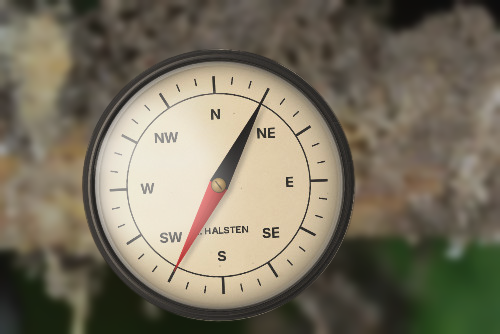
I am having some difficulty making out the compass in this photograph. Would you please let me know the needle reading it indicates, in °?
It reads 210 °
